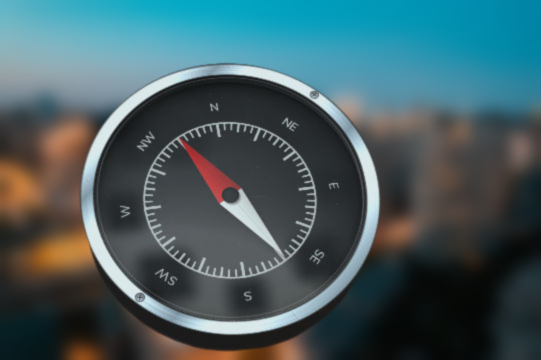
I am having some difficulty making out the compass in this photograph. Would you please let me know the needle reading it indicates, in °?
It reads 330 °
